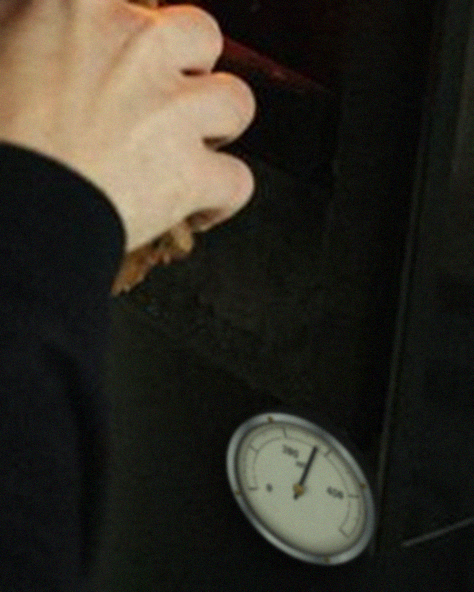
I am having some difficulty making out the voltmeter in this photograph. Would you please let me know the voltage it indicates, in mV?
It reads 275 mV
